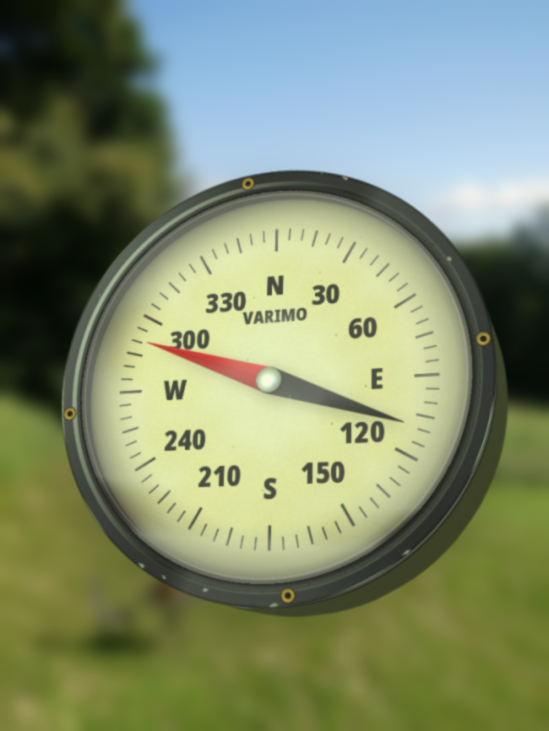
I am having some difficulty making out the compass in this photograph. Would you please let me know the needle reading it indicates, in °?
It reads 290 °
